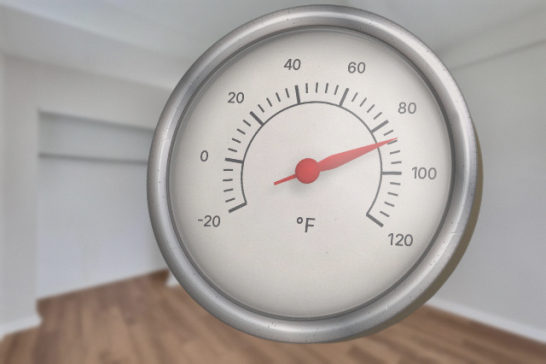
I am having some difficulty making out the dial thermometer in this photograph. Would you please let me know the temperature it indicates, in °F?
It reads 88 °F
